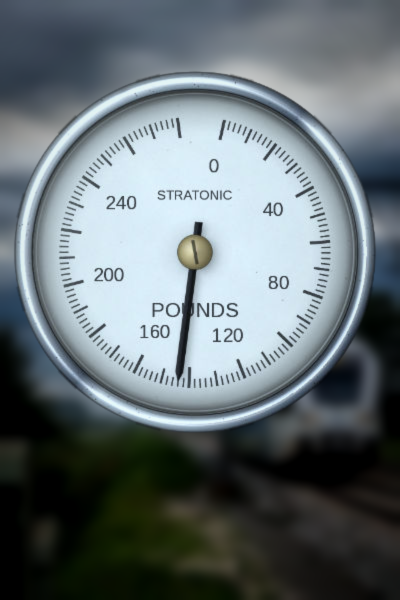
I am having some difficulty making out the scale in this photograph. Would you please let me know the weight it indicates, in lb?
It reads 144 lb
